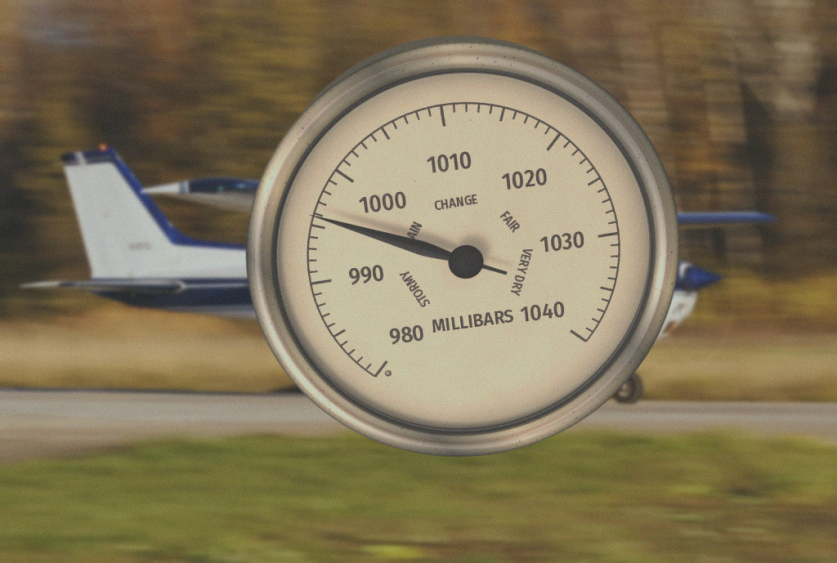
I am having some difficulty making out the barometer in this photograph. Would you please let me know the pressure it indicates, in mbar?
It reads 996 mbar
